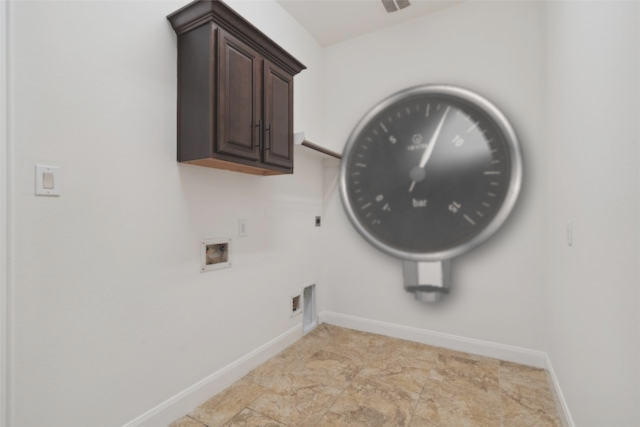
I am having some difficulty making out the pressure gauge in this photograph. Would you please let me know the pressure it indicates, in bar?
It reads 8.5 bar
